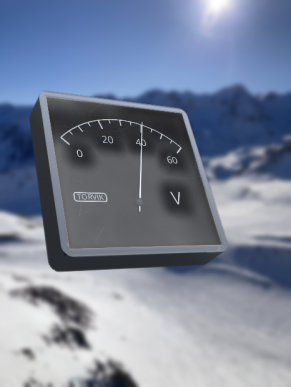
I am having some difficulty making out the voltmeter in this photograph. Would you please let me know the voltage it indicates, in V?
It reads 40 V
